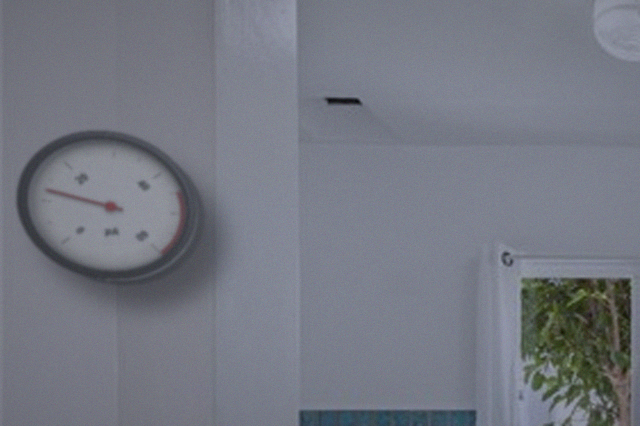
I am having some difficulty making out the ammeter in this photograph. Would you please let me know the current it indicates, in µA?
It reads 12.5 µA
